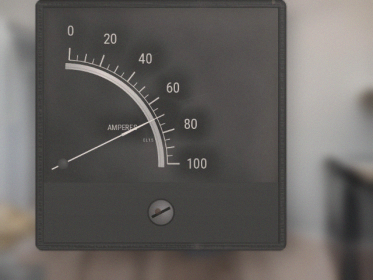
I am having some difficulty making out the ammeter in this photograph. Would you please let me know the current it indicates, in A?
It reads 70 A
